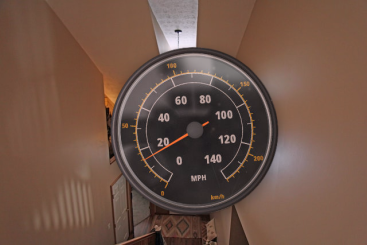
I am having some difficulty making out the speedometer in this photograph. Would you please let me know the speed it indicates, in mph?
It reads 15 mph
